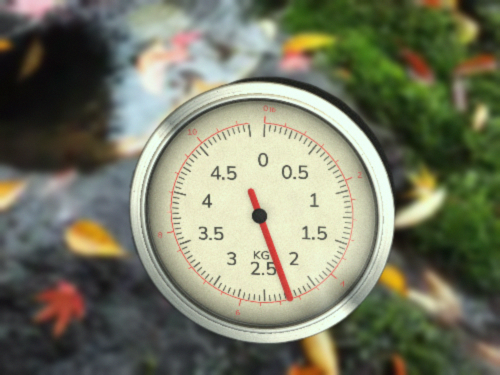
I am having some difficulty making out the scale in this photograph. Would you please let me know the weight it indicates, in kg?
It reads 2.25 kg
